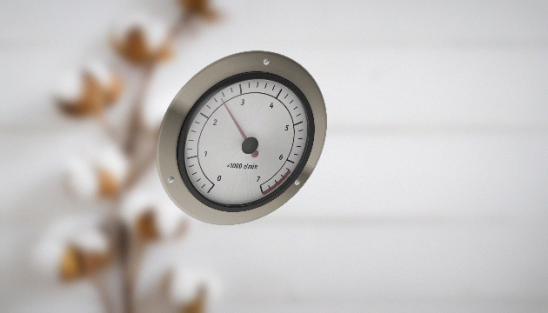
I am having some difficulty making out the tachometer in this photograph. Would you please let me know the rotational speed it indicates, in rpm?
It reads 2500 rpm
